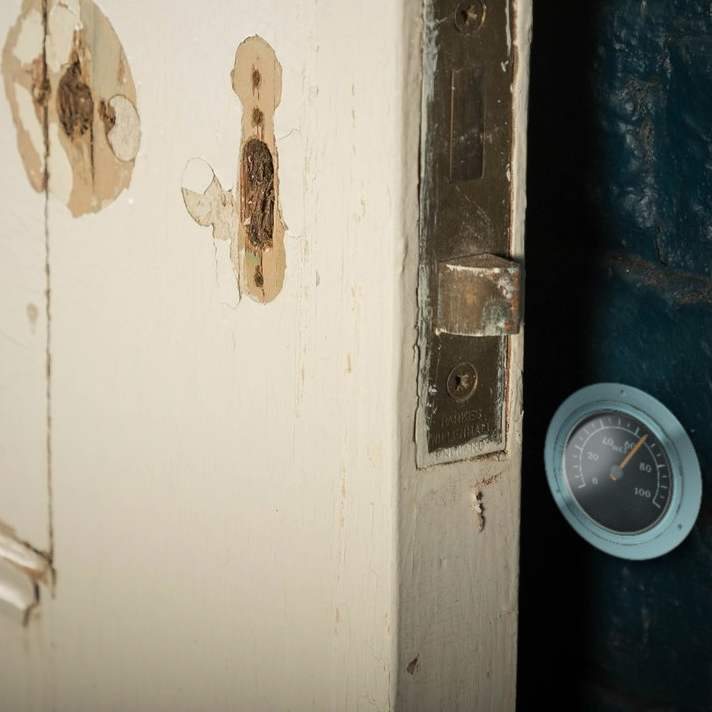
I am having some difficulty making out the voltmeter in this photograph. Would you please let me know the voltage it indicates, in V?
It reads 65 V
